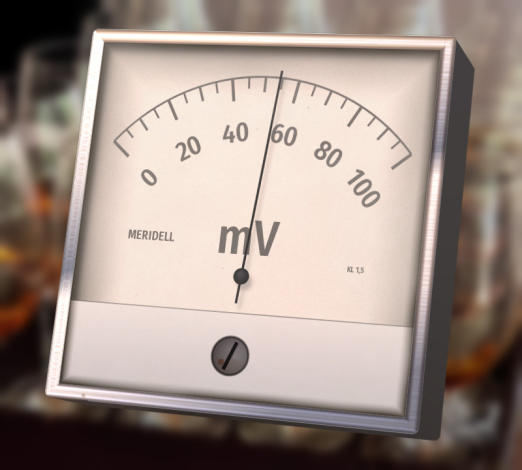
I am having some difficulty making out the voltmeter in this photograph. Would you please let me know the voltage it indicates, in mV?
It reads 55 mV
